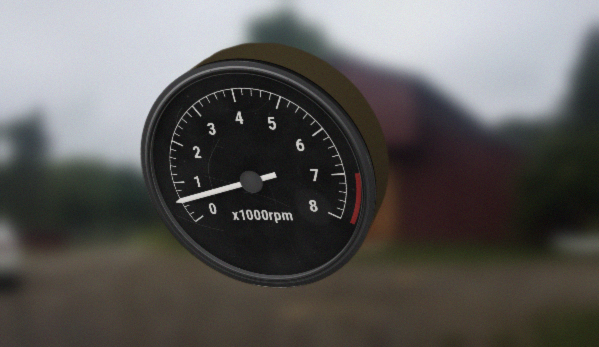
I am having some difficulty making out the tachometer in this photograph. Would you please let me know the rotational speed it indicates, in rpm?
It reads 600 rpm
